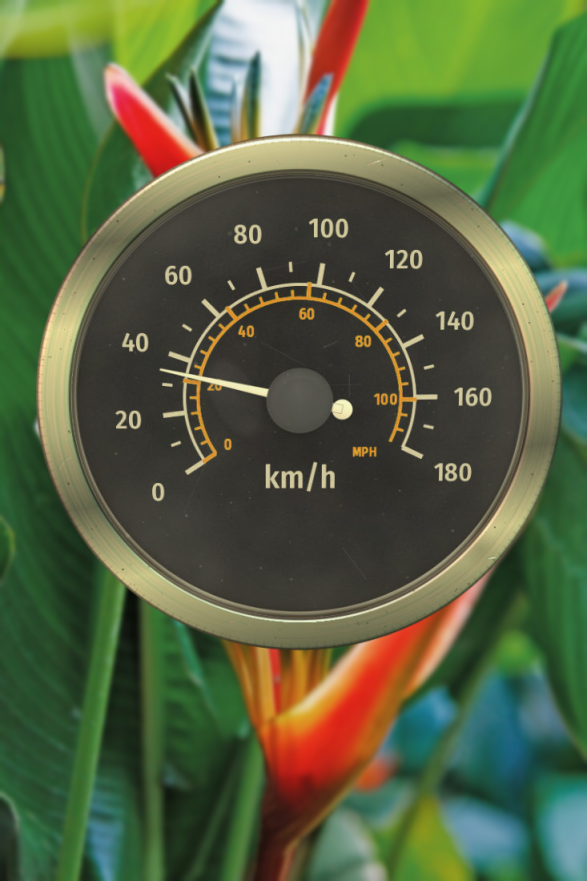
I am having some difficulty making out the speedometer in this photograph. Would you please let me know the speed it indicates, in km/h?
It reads 35 km/h
